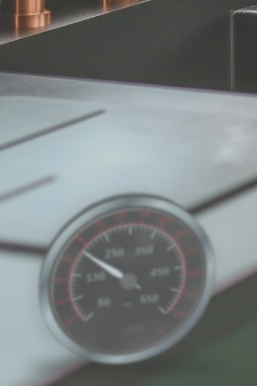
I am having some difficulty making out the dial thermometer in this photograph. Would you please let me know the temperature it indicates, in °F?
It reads 200 °F
